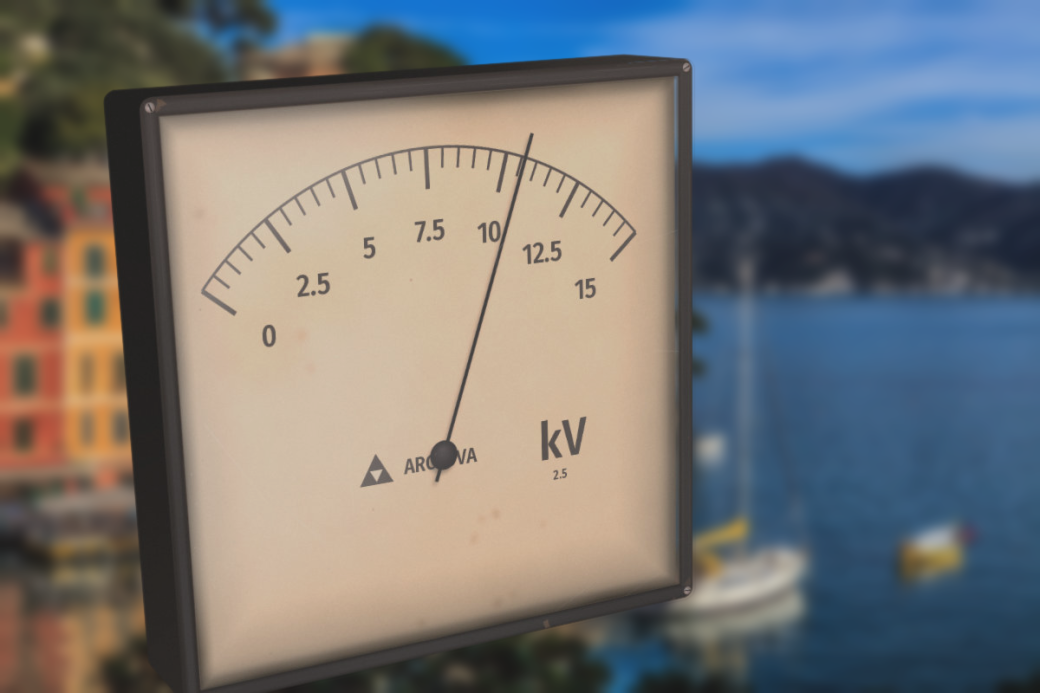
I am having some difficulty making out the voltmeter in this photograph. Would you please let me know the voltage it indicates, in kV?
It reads 10.5 kV
